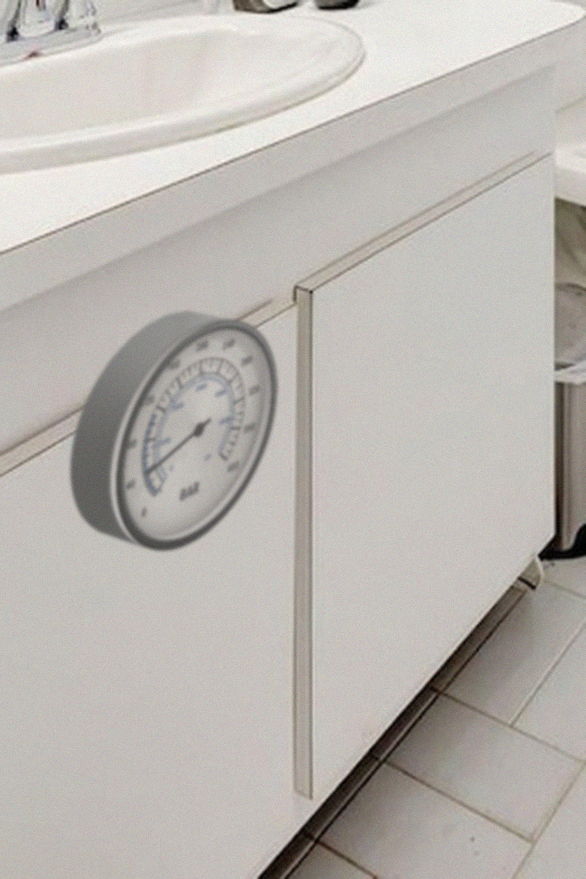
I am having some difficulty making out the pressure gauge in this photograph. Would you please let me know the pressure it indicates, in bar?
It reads 40 bar
